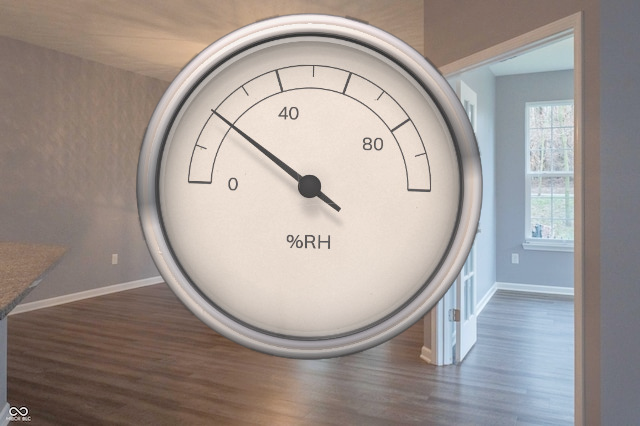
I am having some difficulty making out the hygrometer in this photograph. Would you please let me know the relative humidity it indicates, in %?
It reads 20 %
